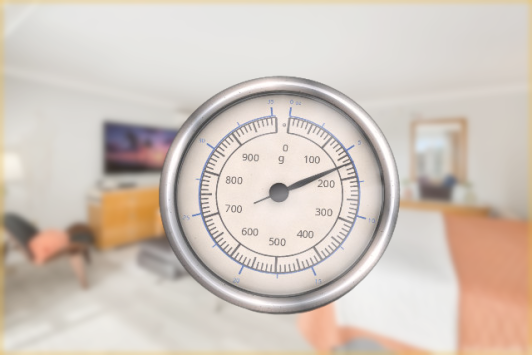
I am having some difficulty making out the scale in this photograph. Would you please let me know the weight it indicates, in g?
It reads 170 g
